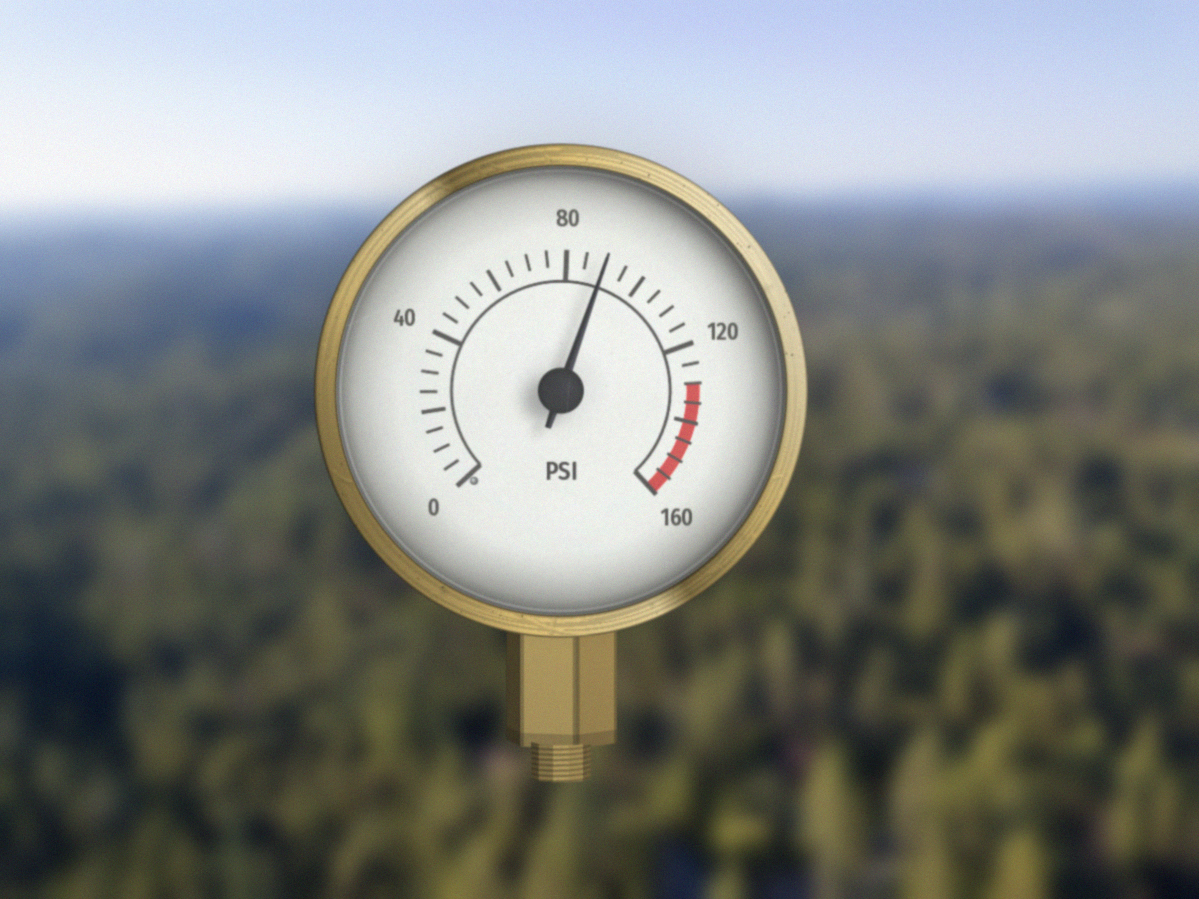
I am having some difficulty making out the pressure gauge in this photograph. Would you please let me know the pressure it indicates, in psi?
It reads 90 psi
